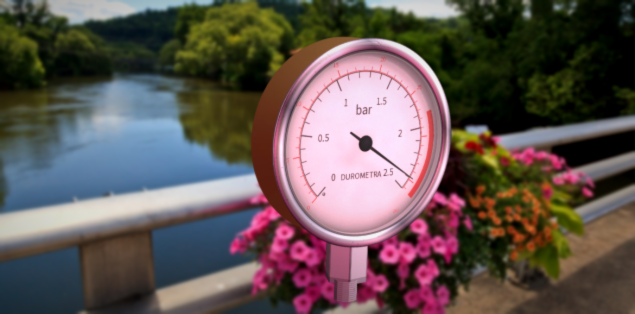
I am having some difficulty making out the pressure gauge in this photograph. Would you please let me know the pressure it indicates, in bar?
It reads 2.4 bar
